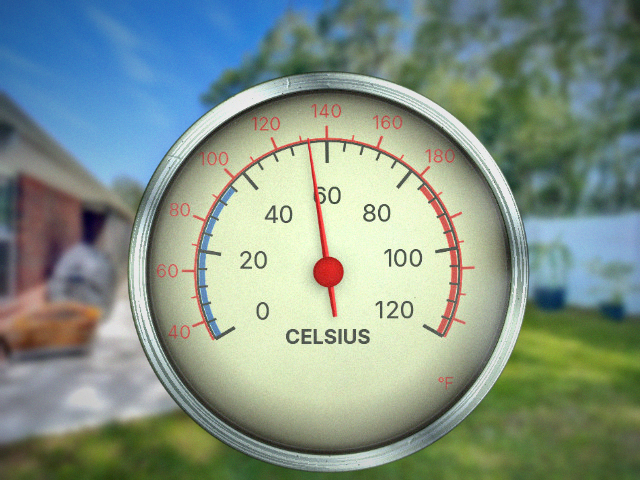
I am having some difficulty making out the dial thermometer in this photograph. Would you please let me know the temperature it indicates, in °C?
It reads 56 °C
